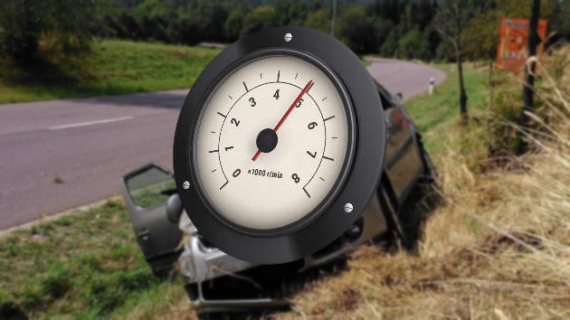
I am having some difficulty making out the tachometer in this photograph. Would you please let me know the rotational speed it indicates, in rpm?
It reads 5000 rpm
